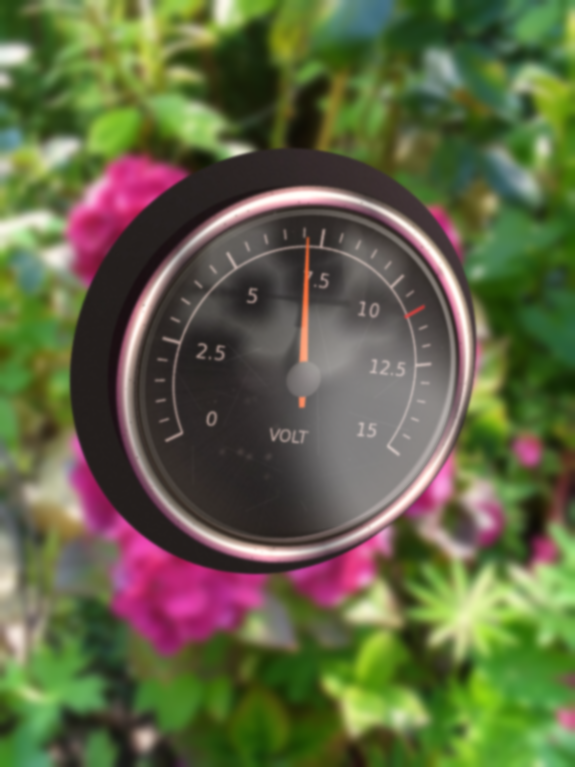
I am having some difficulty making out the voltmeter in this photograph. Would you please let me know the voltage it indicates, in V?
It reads 7 V
